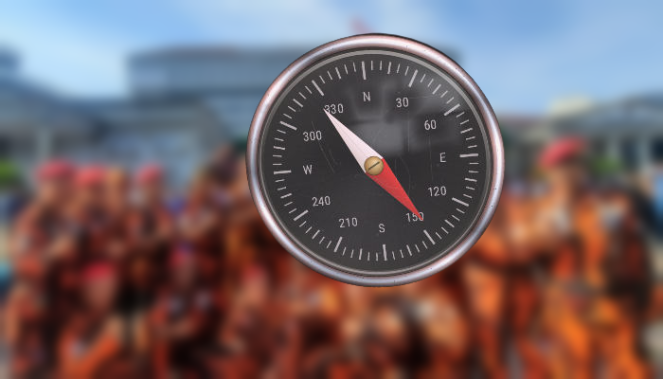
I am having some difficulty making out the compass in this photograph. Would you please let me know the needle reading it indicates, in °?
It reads 145 °
